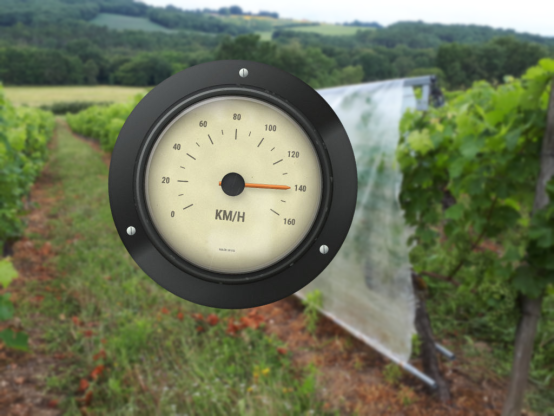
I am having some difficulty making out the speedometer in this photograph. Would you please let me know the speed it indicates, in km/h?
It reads 140 km/h
